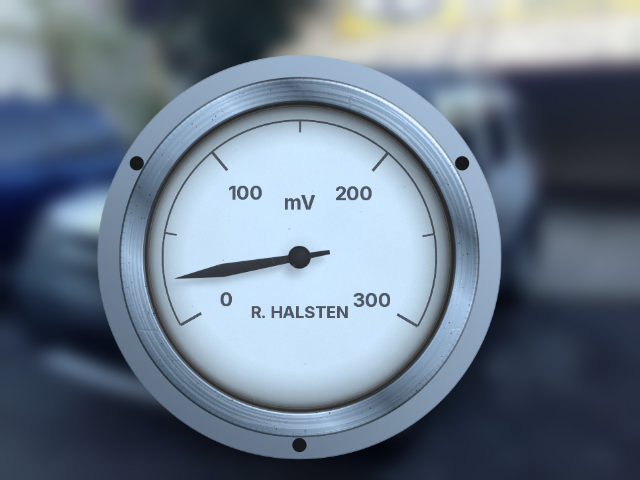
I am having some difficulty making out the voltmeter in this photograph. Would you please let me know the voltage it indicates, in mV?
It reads 25 mV
